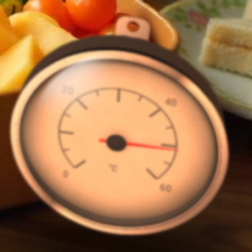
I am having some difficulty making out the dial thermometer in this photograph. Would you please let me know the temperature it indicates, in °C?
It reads 50 °C
